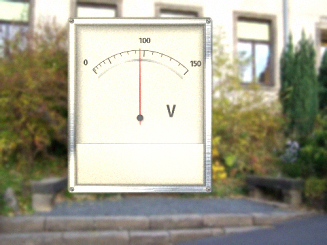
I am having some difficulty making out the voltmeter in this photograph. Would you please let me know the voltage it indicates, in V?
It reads 95 V
